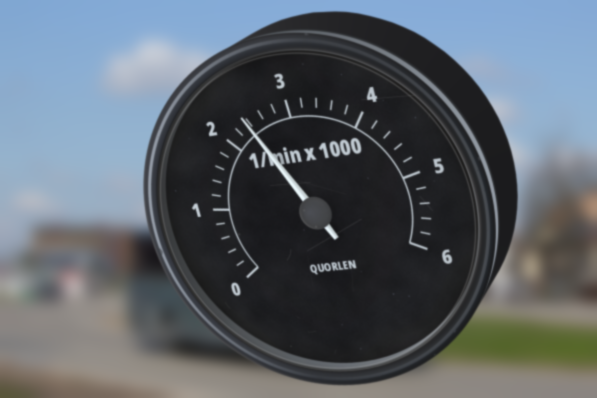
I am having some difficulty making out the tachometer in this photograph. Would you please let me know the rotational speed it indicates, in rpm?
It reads 2400 rpm
